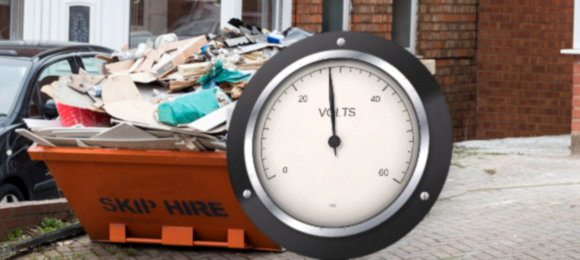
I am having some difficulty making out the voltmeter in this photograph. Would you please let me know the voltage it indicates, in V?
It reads 28 V
